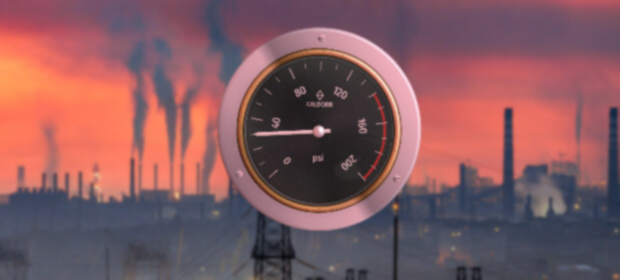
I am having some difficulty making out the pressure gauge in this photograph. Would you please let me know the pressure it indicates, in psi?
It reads 30 psi
